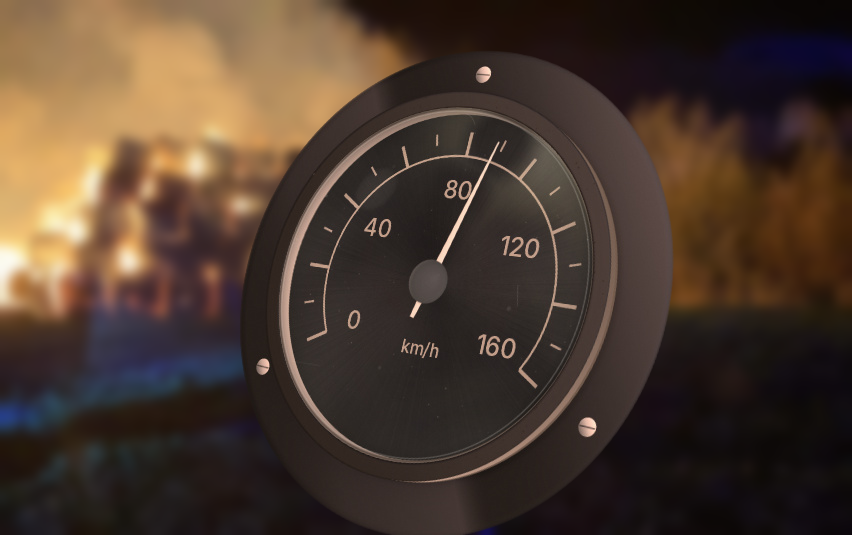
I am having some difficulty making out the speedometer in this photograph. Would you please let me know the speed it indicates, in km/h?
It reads 90 km/h
